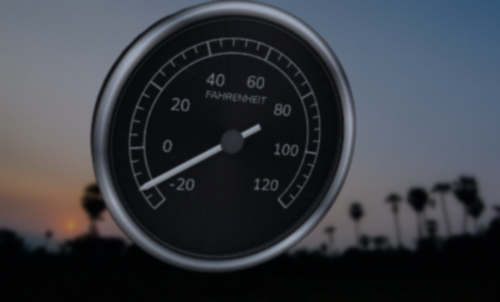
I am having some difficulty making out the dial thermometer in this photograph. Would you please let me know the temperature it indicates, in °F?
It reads -12 °F
